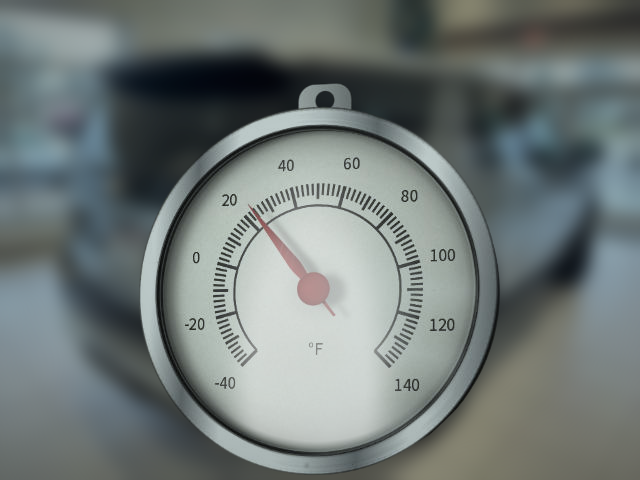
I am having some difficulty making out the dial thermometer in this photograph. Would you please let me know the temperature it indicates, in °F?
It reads 24 °F
